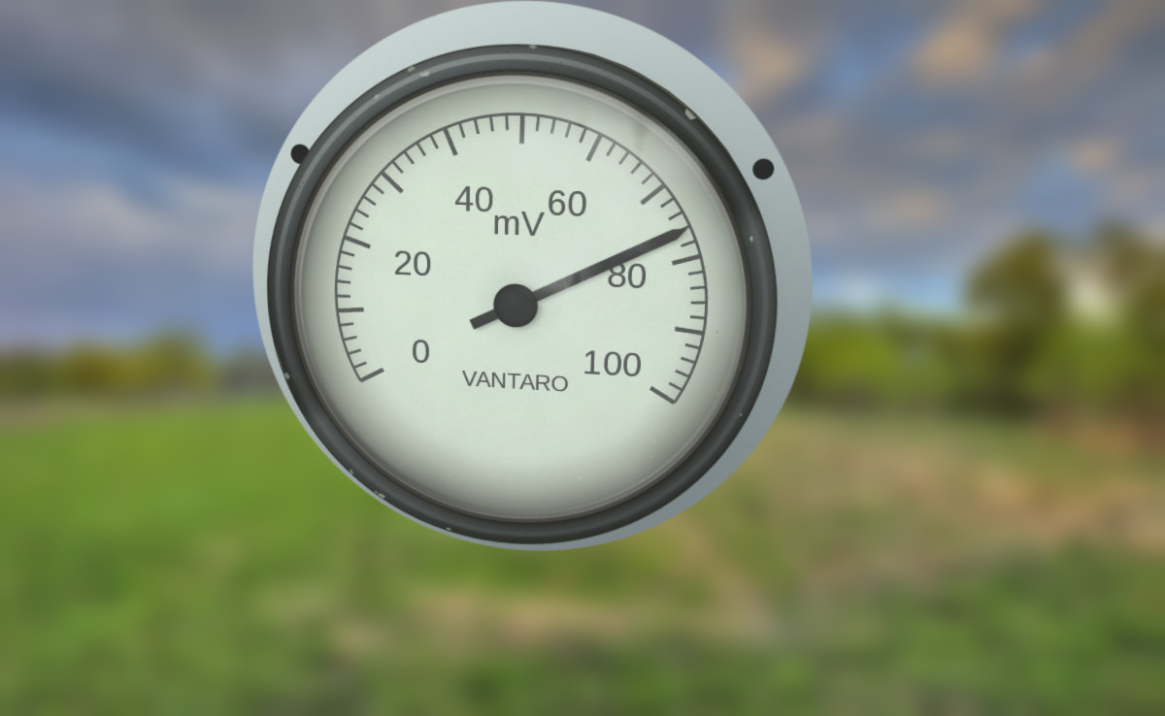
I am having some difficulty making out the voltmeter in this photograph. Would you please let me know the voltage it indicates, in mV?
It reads 76 mV
